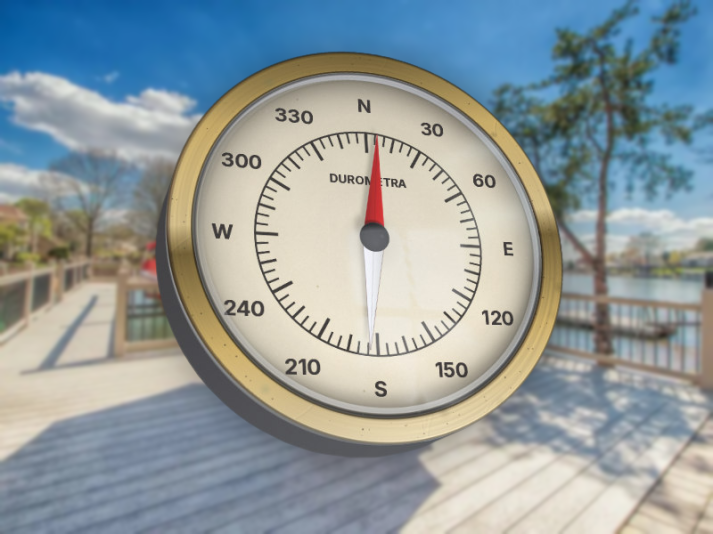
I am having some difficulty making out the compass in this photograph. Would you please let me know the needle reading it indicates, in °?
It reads 5 °
